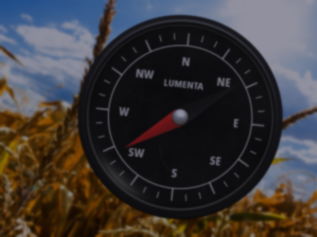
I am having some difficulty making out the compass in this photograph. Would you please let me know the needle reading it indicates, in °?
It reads 235 °
